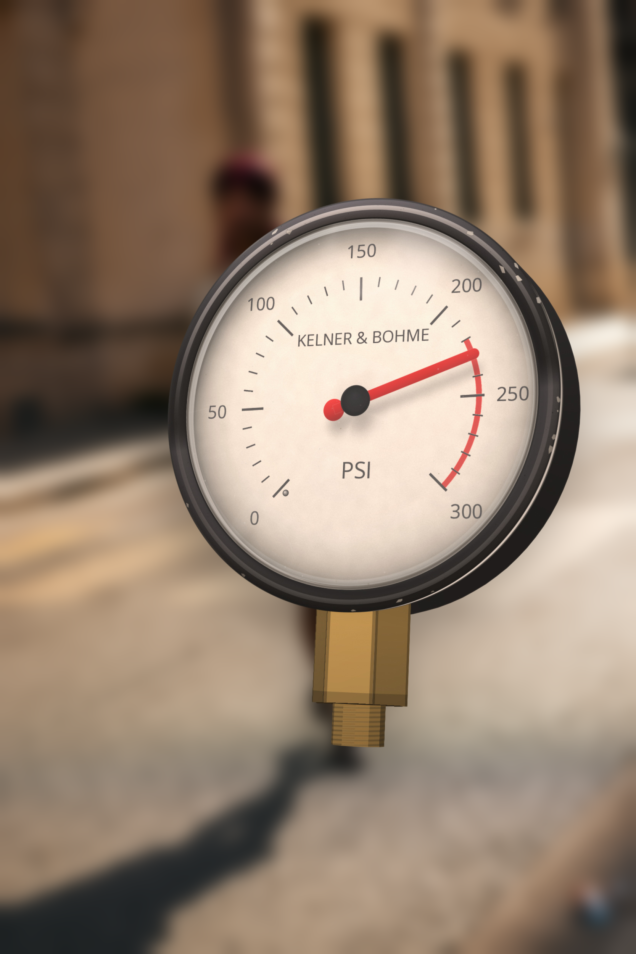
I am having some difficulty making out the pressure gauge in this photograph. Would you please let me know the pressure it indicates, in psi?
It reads 230 psi
